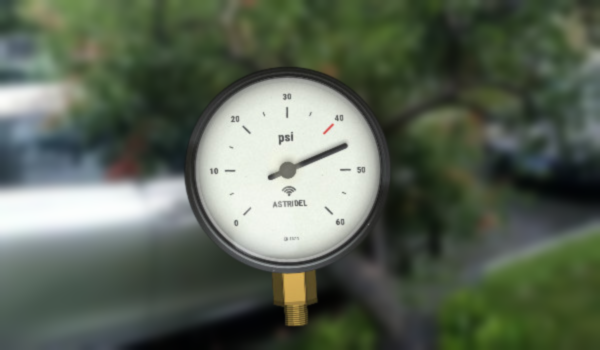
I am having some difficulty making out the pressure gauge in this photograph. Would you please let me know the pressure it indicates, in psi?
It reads 45 psi
